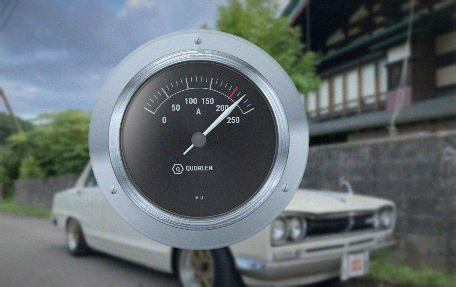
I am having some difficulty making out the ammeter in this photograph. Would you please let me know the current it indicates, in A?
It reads 220 A
